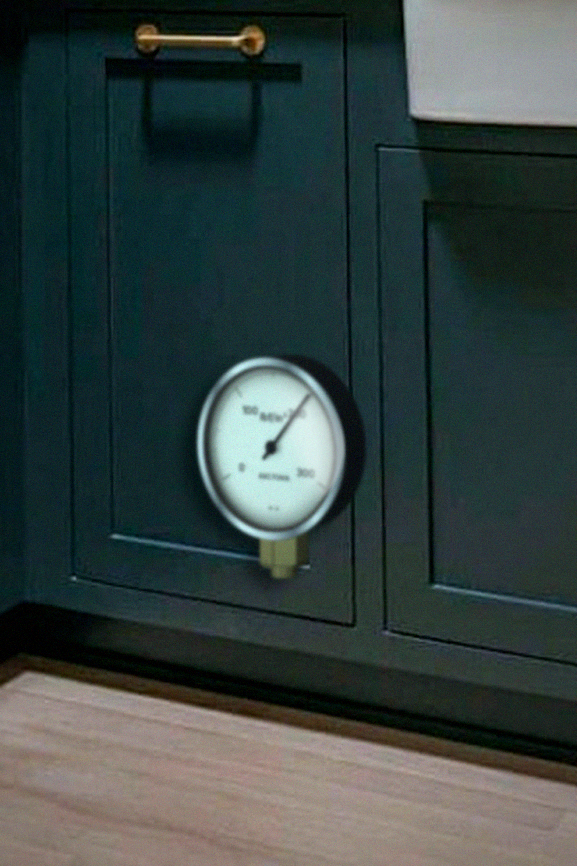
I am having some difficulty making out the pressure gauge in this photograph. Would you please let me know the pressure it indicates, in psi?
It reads 200 psi
